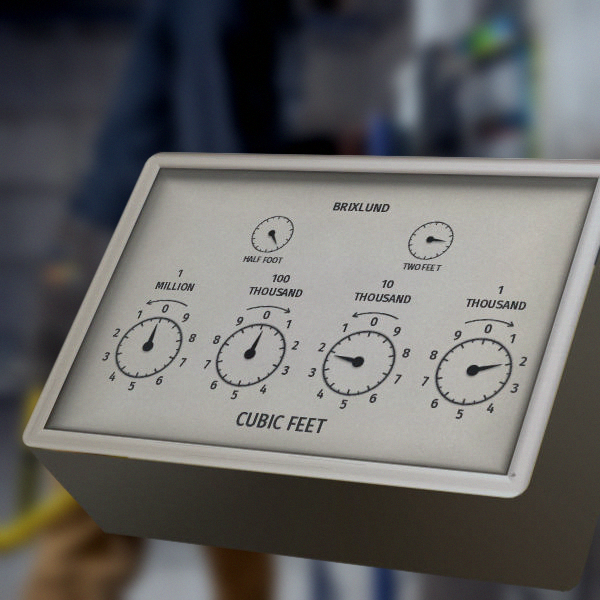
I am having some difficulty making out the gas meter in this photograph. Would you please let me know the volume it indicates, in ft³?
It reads 2200 ft³
